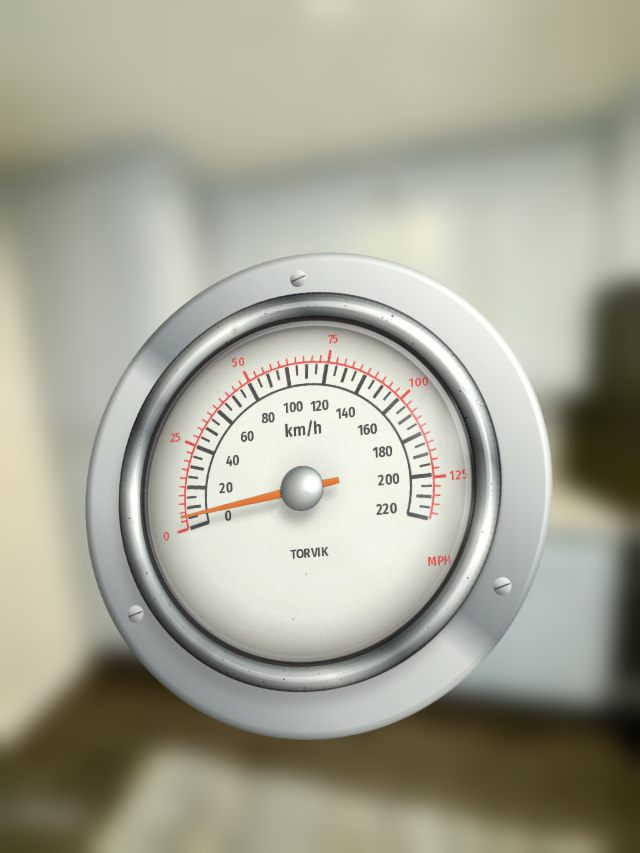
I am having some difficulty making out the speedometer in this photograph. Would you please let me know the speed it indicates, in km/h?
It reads 5 km/h
